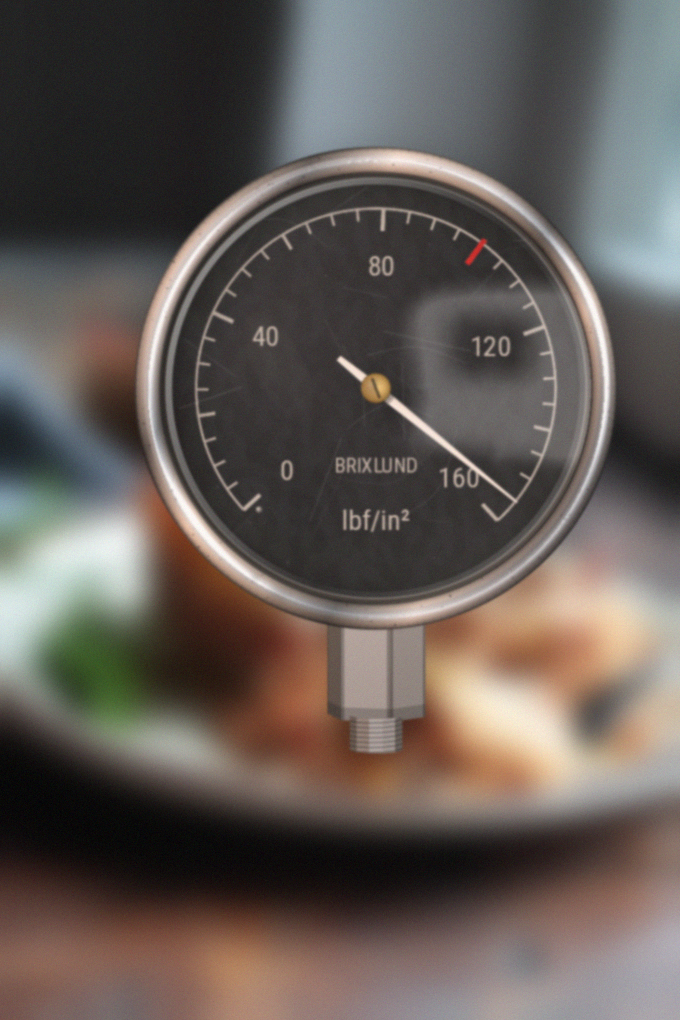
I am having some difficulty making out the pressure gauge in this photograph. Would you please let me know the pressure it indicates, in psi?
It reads 155 psi
